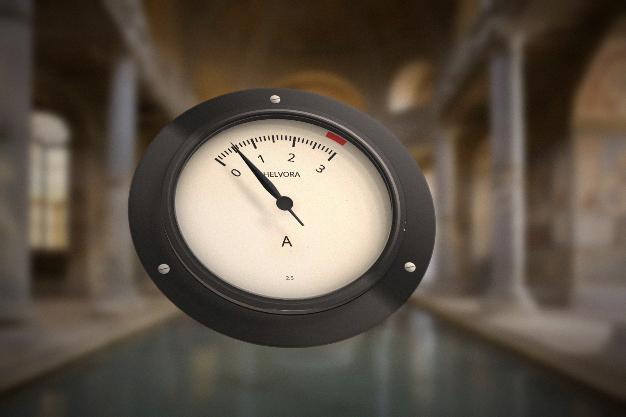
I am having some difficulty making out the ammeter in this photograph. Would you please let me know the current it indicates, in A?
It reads 0.5 A
